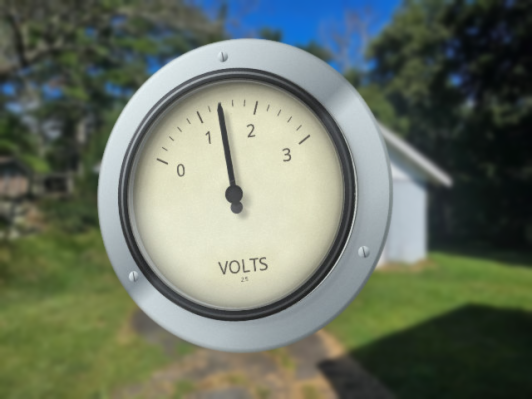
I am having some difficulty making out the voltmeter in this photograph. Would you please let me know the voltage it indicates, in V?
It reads 1.4 V
